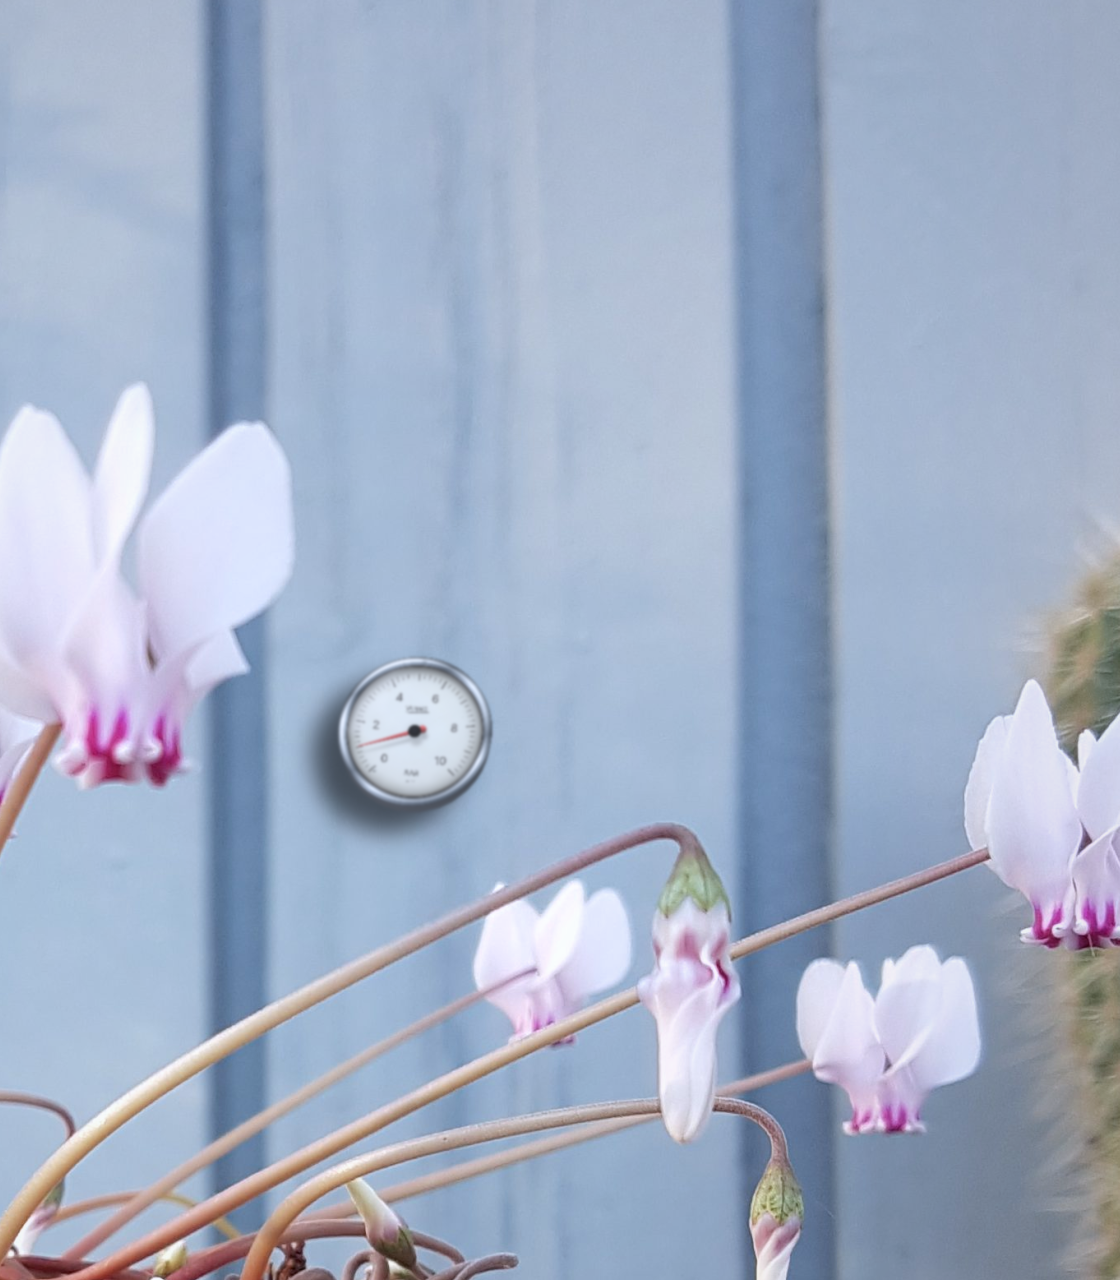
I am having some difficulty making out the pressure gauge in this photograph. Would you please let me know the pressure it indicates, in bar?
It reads 1 bar
